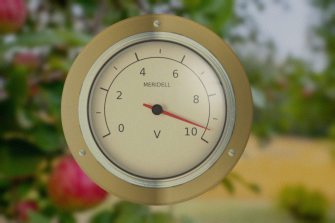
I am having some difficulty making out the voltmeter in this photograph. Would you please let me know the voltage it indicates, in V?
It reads 9.5 V
